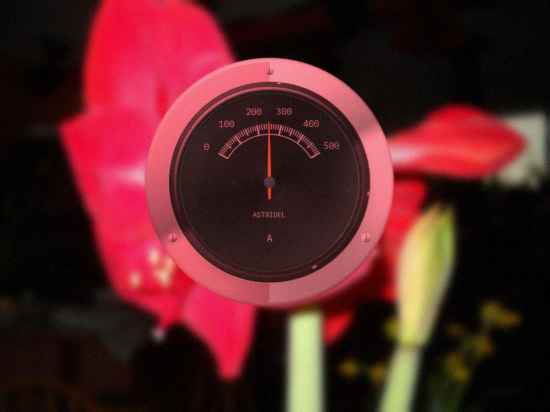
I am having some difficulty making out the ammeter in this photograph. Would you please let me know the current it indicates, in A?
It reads 250 A
